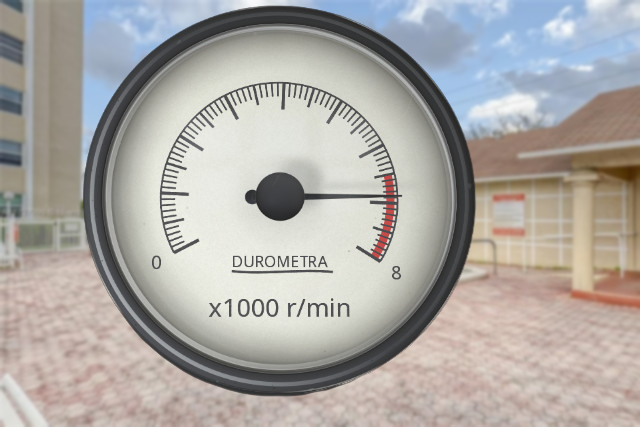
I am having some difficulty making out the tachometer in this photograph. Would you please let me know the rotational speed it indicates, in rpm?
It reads 6900 rpm
